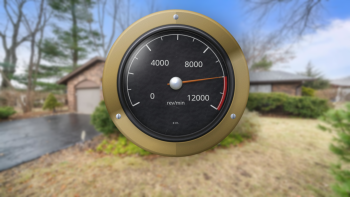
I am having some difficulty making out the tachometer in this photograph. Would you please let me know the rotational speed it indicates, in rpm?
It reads 10000 rpm
